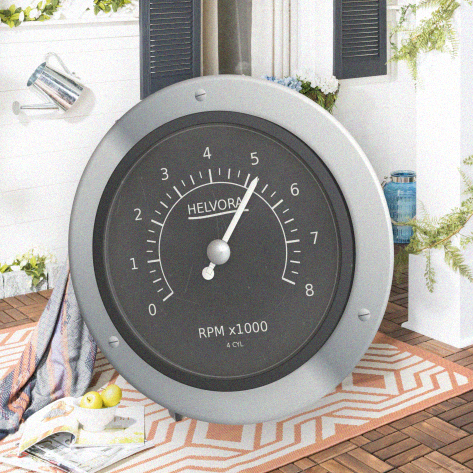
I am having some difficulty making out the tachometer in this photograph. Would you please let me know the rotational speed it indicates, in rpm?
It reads 5250 rpm
